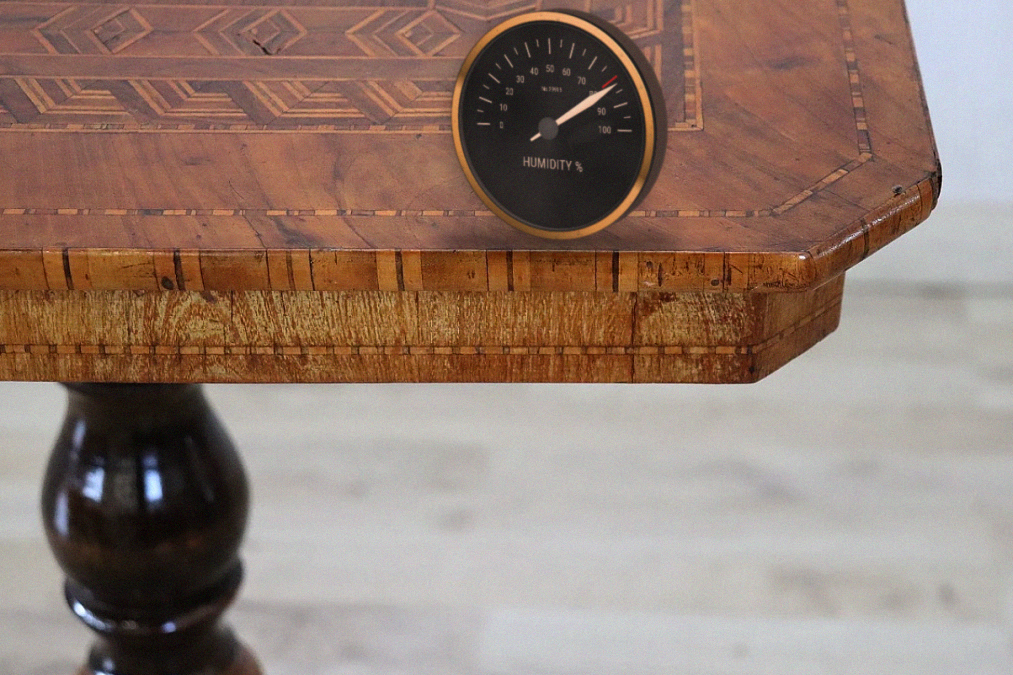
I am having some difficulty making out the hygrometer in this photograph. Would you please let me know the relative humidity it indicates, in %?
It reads 82.5 %
